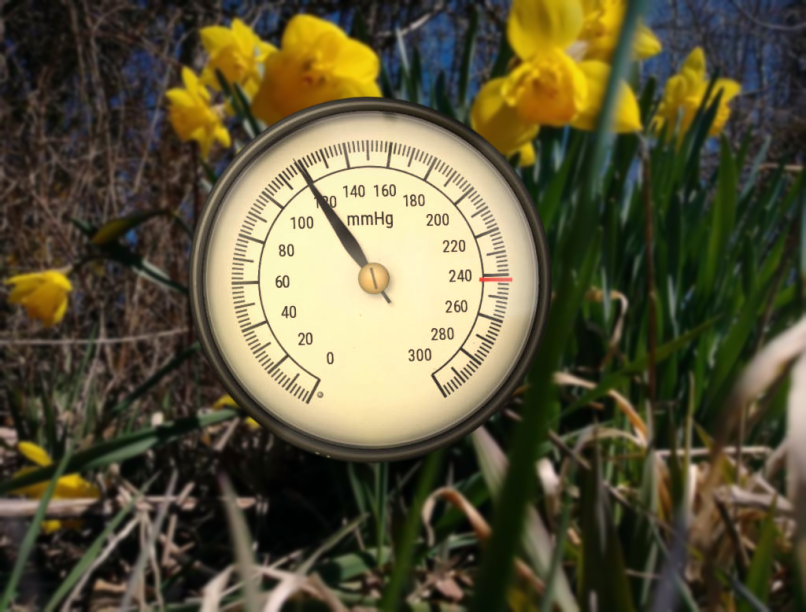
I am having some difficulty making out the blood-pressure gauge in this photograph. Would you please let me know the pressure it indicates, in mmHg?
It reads 118 mmHg
